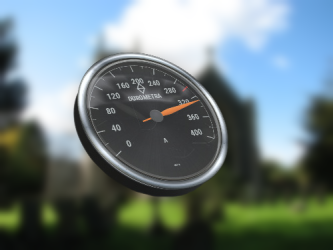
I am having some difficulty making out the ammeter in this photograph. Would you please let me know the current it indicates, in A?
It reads 330 A
